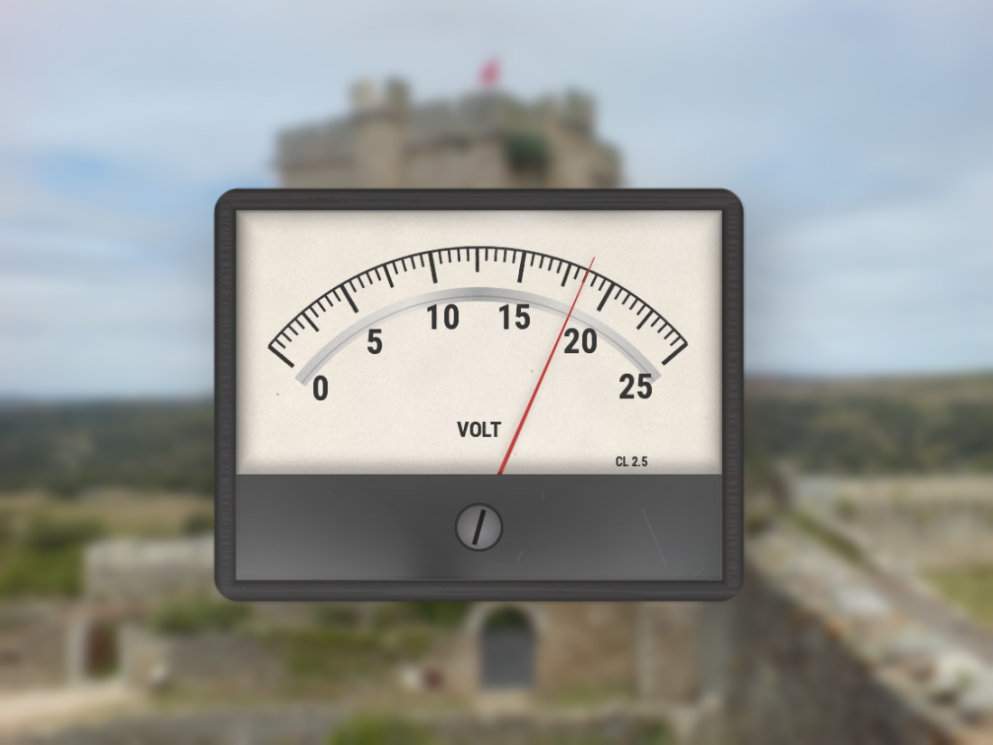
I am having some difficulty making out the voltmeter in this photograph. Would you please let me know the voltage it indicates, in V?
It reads 18.5 V
